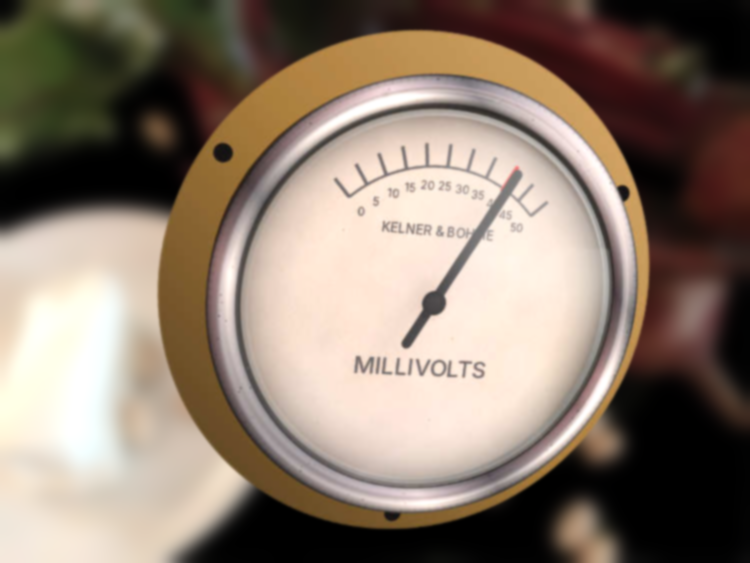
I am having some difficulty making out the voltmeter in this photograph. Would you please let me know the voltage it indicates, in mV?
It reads 40 mV
